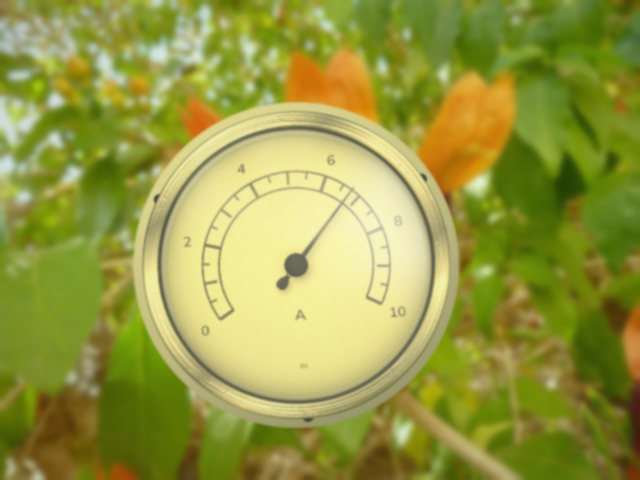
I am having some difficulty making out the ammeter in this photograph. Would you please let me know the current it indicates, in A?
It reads 6.75 A
